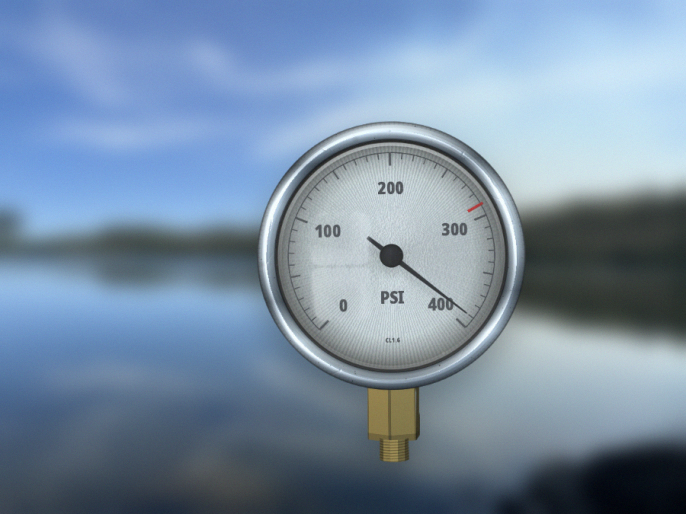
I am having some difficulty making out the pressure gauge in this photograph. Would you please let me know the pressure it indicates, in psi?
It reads 390 psi
